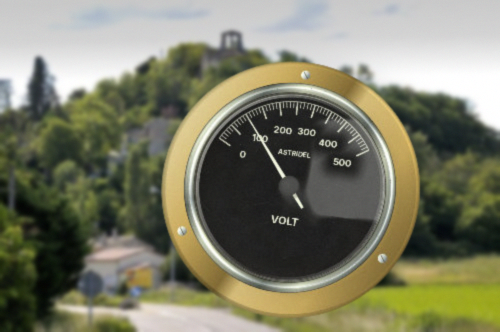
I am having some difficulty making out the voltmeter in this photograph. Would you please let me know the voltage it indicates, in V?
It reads 100 V
